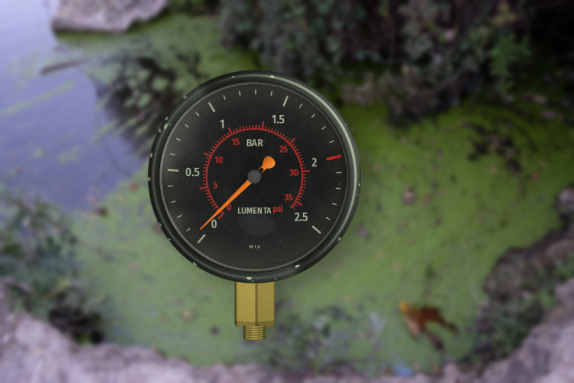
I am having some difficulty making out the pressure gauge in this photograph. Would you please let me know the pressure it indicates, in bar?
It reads 0.05 bar
